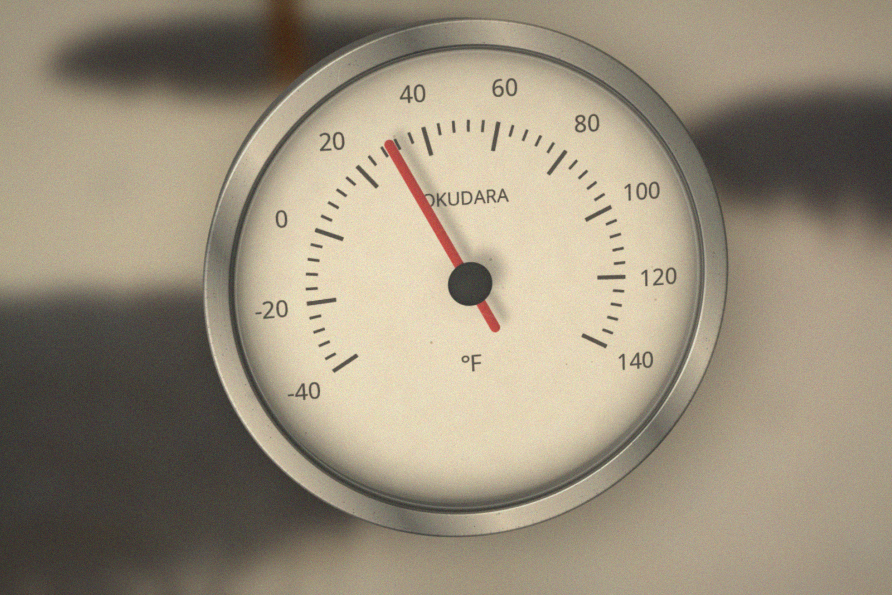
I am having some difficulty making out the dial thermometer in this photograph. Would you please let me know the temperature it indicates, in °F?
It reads 30 °F
